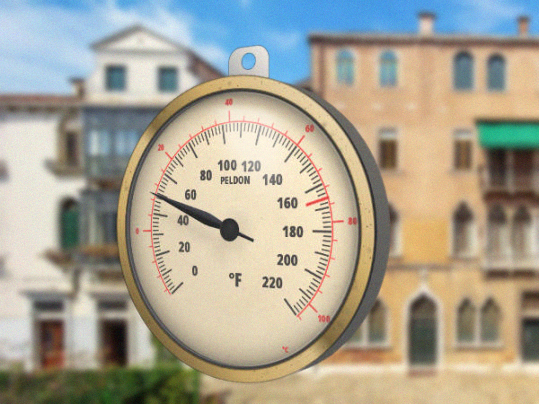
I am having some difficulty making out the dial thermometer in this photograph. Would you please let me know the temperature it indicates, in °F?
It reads 50 °F
